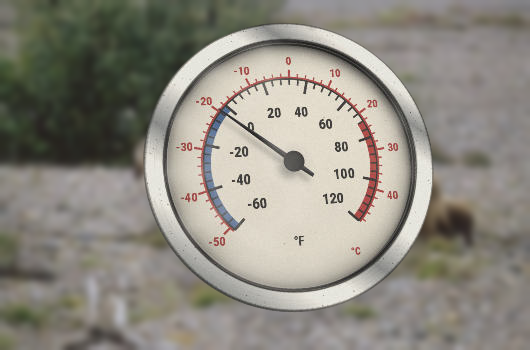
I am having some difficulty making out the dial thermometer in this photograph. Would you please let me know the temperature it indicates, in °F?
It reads -4 °F
